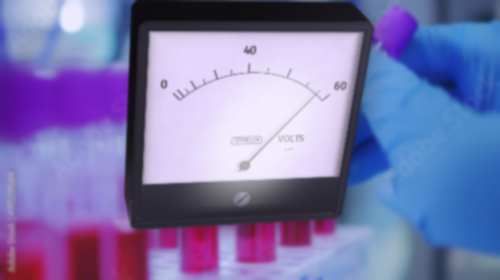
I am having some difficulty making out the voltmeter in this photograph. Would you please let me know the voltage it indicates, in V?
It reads 57.5 V
